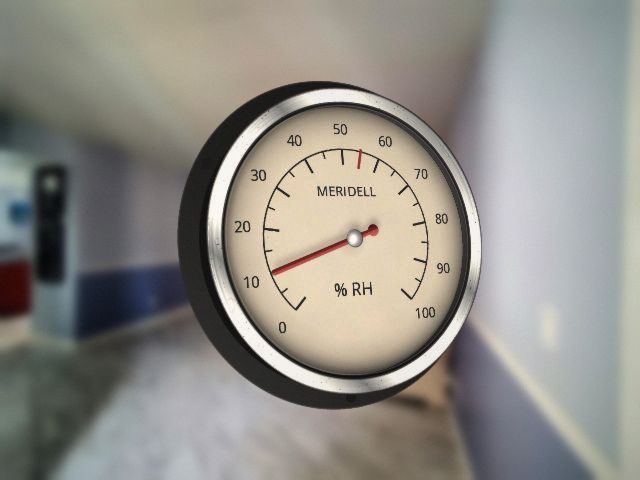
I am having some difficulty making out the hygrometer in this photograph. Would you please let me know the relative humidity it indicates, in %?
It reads 10 %
